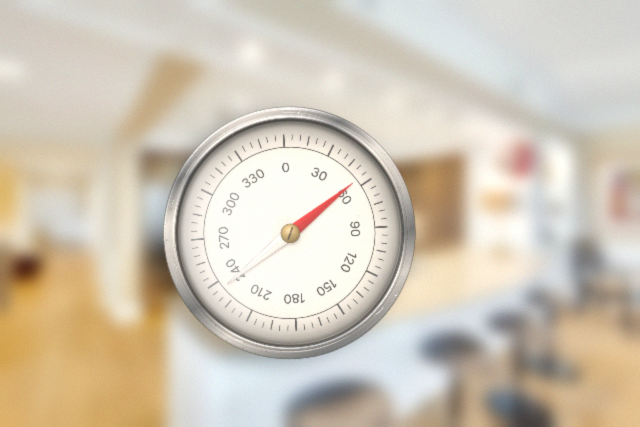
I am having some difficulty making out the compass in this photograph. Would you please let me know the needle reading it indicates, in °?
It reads 55 °
